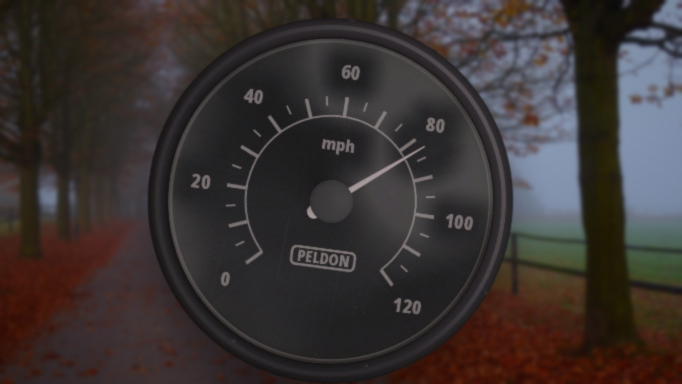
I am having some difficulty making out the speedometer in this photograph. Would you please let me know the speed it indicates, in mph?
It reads 82.5 mph
